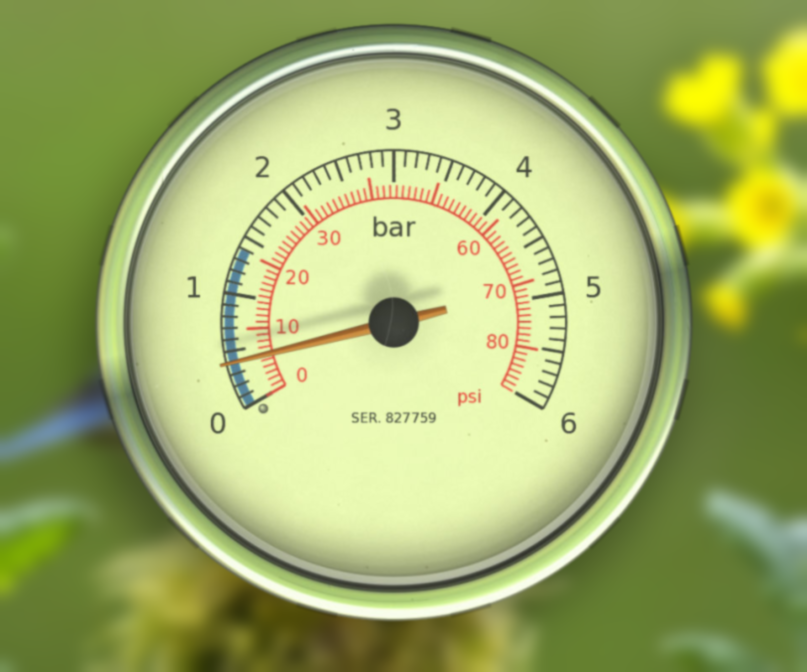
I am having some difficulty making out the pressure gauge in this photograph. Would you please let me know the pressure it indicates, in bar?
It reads 0.4 bar
